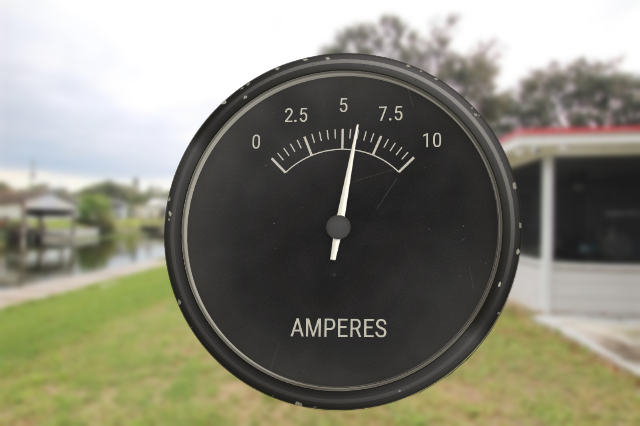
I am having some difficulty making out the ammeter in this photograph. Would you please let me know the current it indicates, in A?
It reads 6 A
